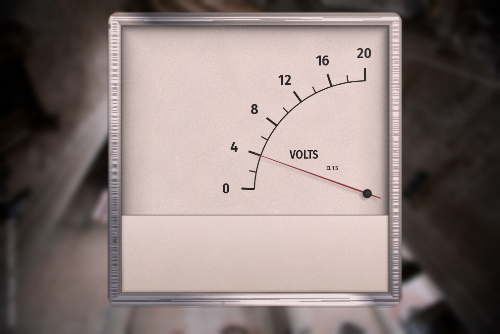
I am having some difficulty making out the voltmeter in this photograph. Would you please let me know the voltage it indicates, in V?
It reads 4 V
